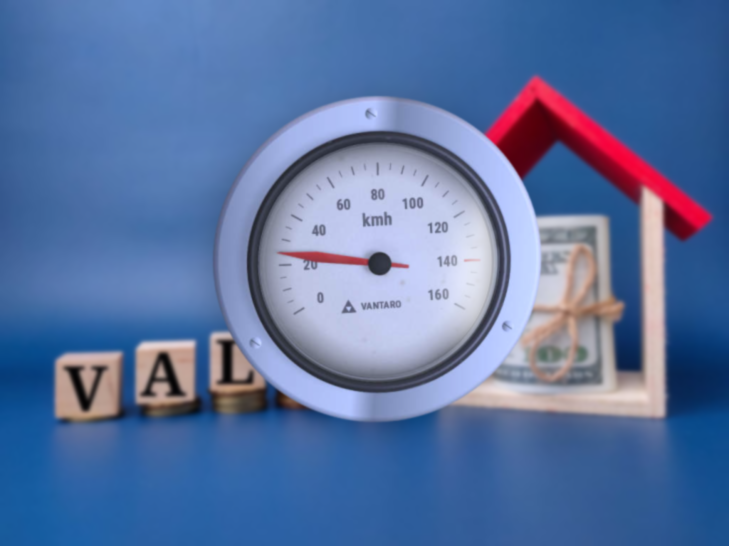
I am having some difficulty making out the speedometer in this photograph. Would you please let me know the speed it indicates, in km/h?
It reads 25 km/h
